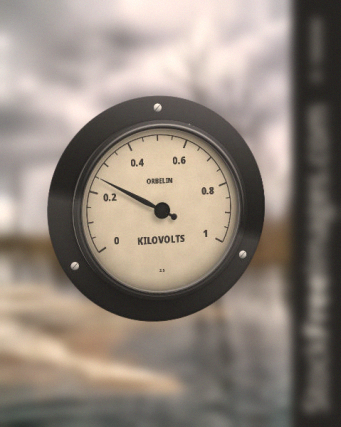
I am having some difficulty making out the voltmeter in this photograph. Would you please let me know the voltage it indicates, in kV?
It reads 0.25 kV
